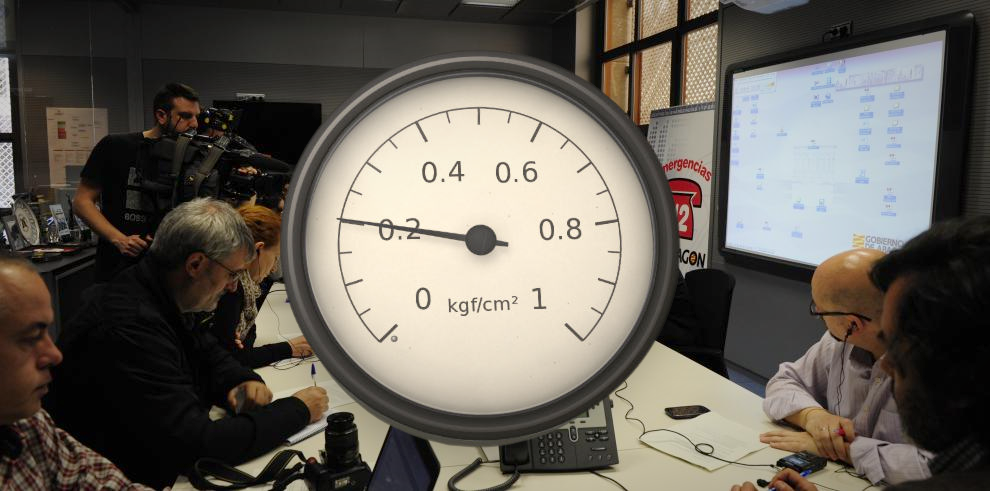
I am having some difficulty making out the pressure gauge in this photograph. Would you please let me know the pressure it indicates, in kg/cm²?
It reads 0.2 kg/cm²
